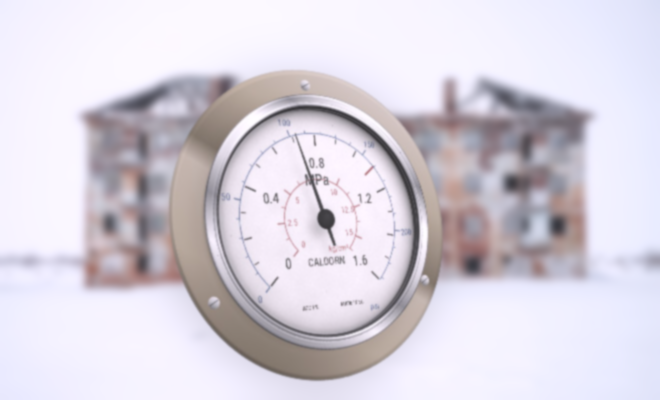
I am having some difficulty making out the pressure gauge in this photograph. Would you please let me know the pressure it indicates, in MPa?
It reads 0.7 MPa
